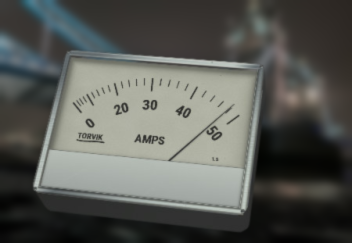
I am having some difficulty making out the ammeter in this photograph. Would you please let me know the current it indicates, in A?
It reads 48 A
